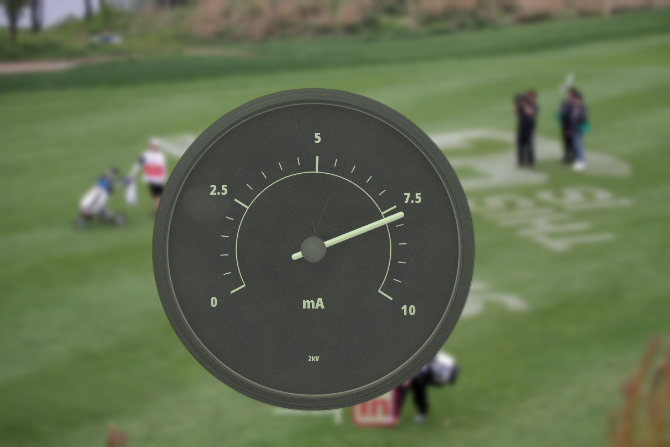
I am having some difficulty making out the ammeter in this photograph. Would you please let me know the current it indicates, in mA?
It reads 7.75 mA
